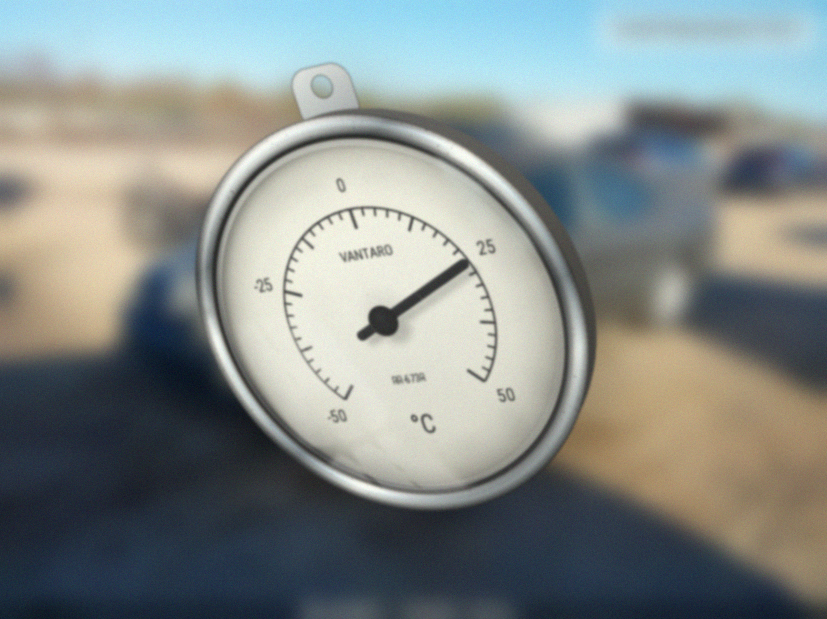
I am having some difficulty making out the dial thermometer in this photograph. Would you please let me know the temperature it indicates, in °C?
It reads 25 °C
